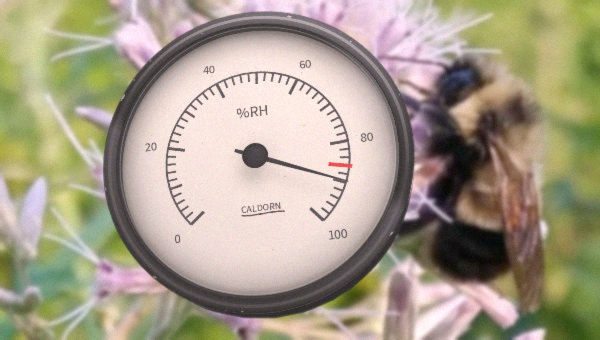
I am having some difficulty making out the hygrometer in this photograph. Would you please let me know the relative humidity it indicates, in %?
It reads 90 %
